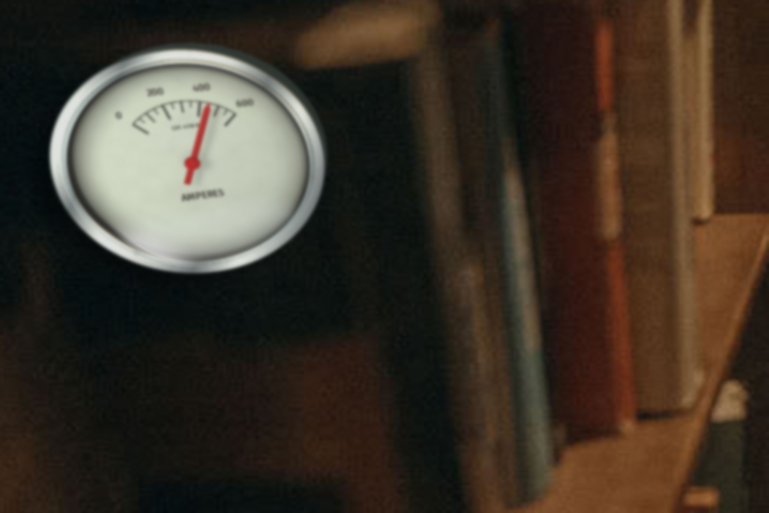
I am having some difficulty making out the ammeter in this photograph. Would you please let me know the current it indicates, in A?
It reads 450 A
